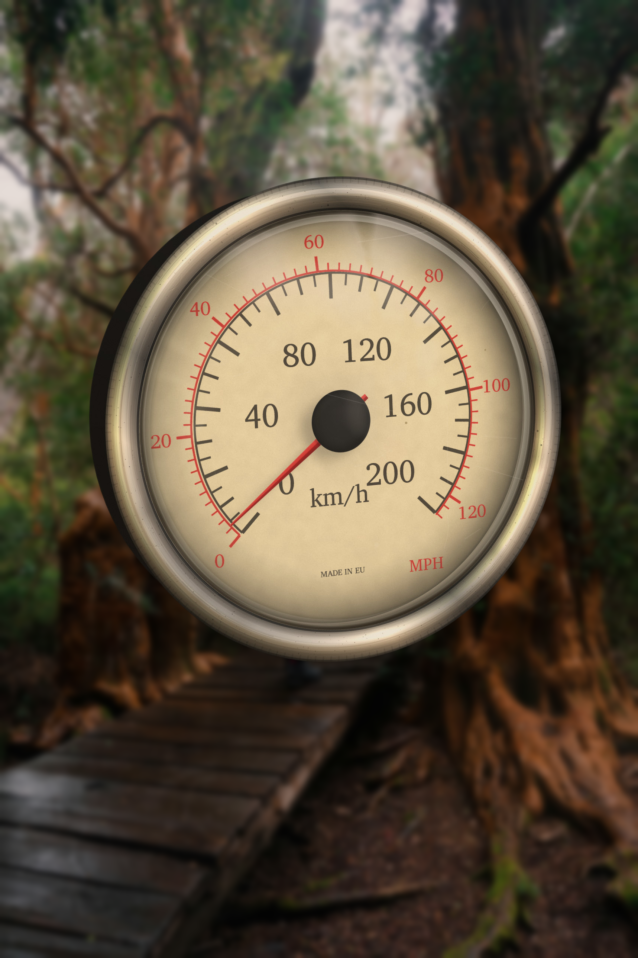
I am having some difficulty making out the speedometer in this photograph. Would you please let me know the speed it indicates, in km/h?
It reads 5 km/h
